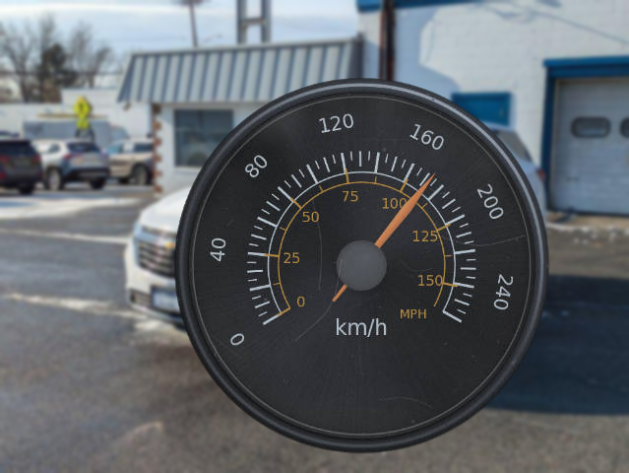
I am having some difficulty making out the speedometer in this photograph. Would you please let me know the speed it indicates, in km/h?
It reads 172.5 km/h
